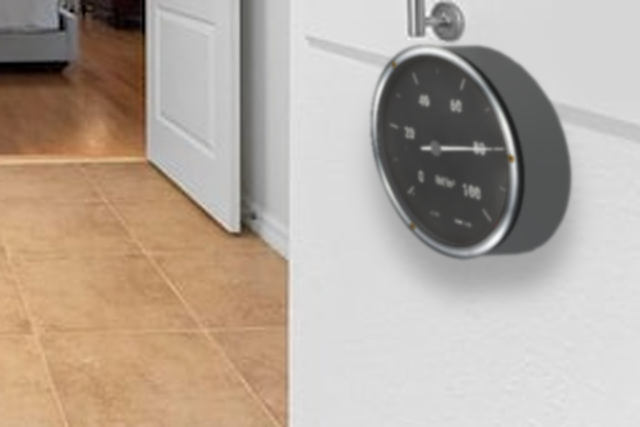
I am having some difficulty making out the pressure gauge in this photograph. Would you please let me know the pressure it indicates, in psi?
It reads 80 psi
